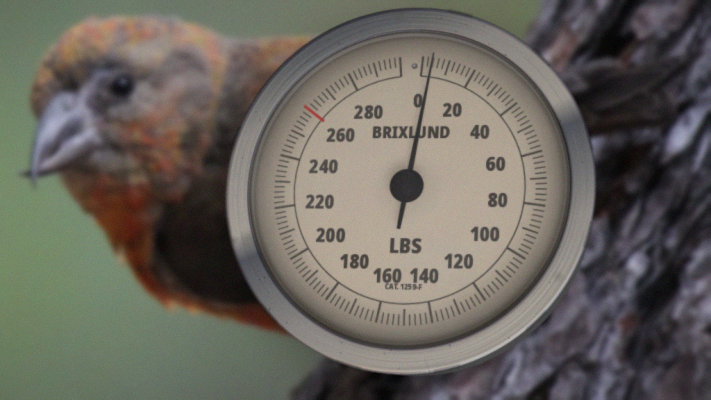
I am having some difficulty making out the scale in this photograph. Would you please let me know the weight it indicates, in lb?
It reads 4 lb
